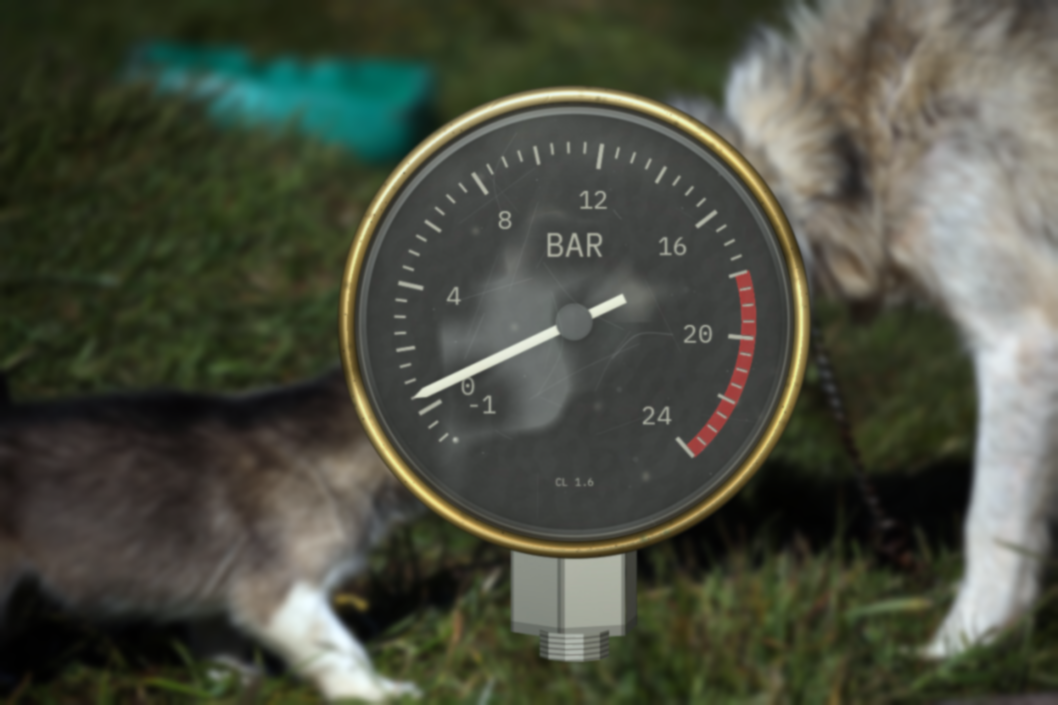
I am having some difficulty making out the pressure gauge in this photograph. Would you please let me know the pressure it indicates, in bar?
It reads 0.5 bar
